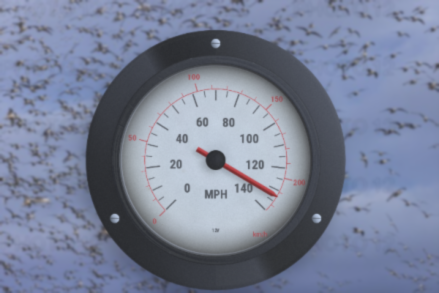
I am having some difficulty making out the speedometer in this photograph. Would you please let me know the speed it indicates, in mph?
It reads 132.5 mph
